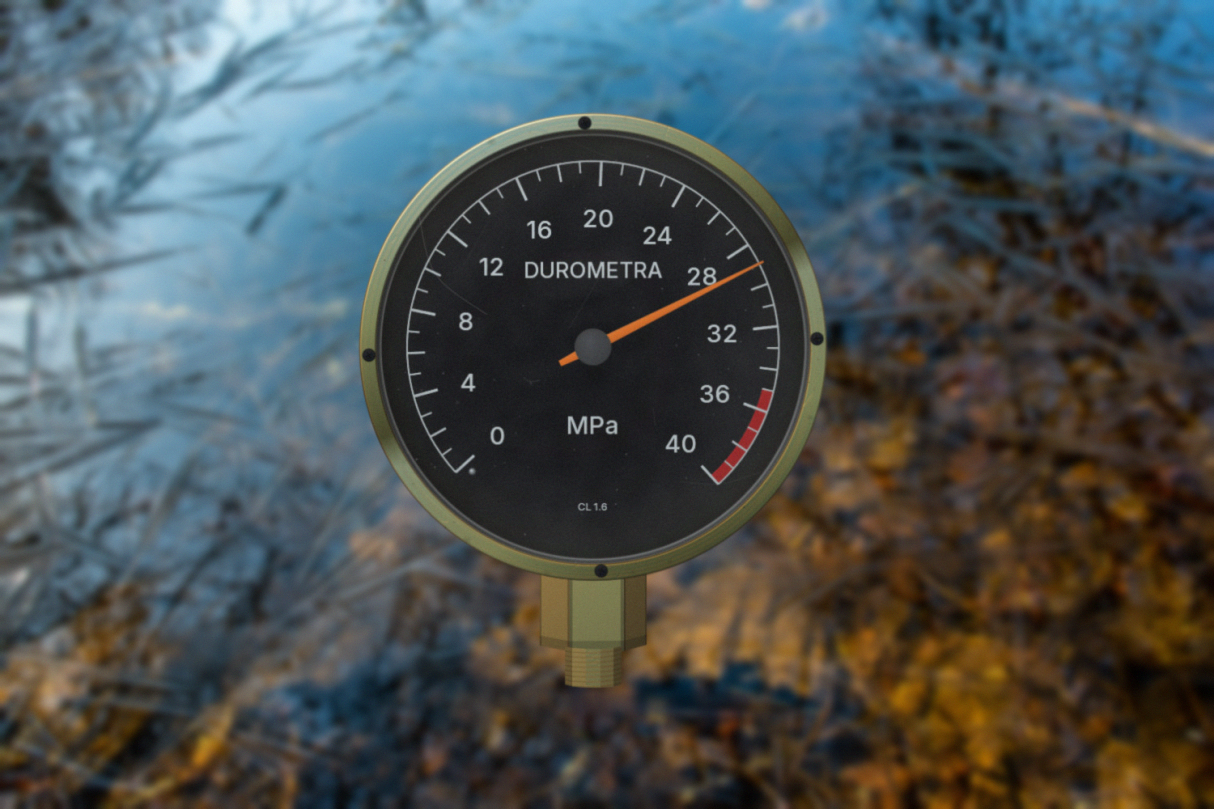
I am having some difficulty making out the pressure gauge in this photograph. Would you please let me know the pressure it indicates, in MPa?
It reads 29 MPa
